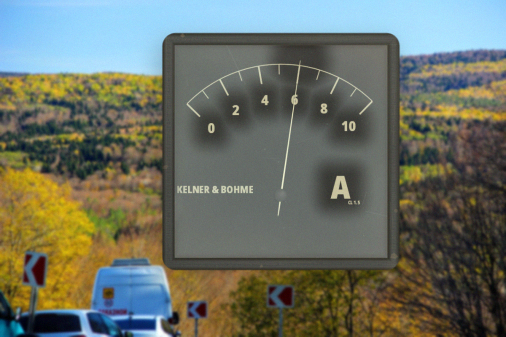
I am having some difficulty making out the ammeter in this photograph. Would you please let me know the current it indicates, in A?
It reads 6 A
